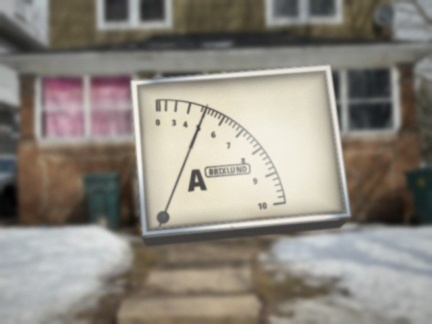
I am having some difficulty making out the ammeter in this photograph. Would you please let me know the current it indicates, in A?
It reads 5 A
